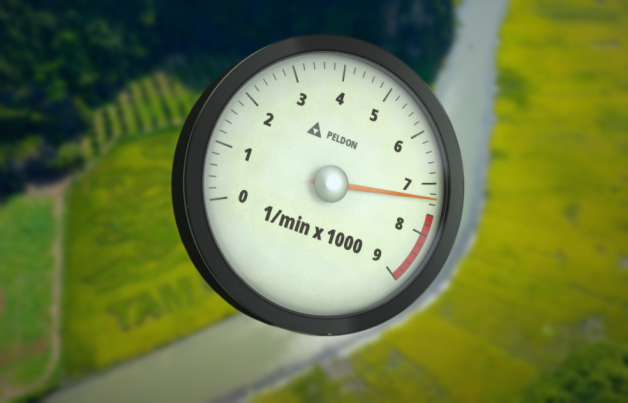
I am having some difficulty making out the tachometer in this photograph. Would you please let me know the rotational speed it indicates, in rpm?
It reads 7300 rpm
